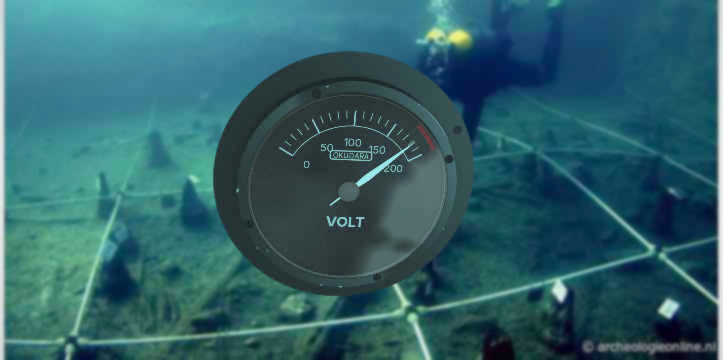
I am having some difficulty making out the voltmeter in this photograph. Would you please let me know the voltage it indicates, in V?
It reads 180 V
